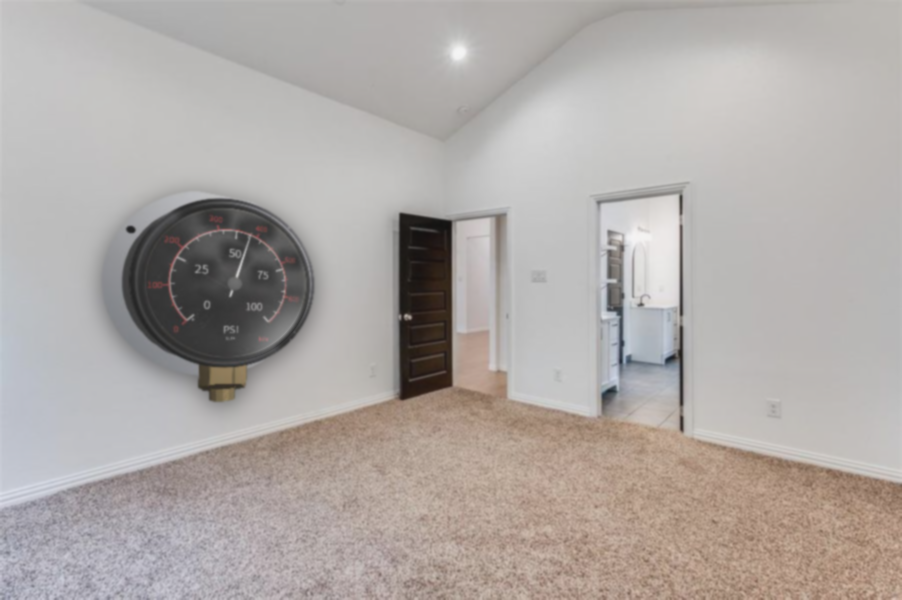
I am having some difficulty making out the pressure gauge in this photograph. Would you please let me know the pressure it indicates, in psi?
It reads 55 psi
